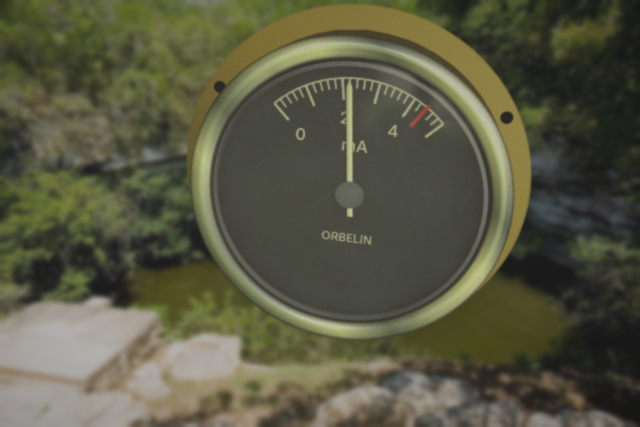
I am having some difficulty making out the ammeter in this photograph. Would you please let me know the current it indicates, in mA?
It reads 2.2 mA
